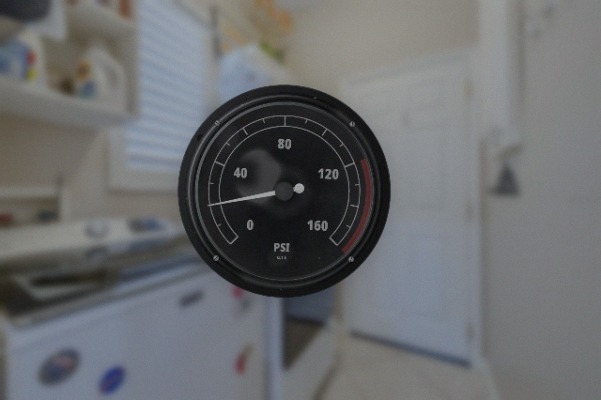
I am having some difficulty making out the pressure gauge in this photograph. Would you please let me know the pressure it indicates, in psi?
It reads 20 psi
